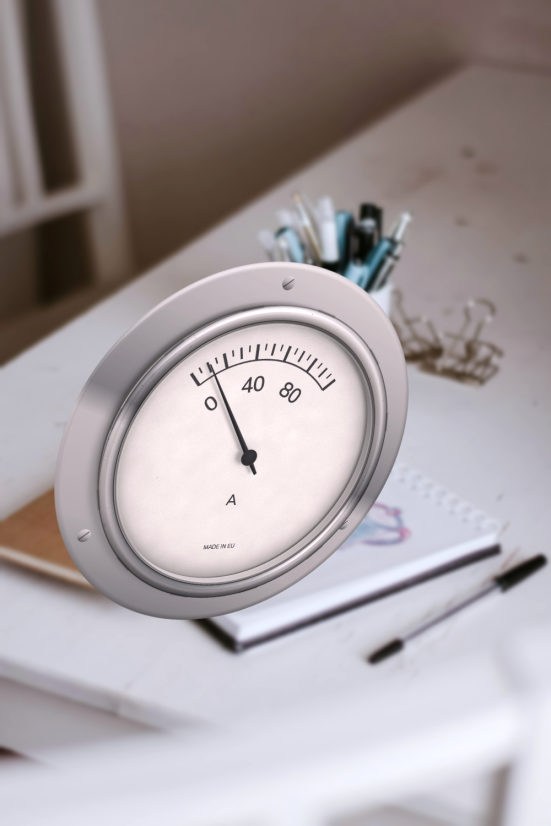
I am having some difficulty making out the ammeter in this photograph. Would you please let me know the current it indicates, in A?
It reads 10 A
